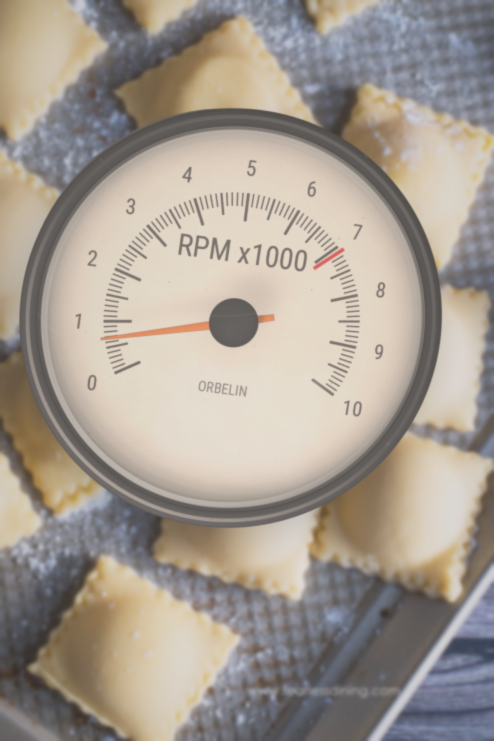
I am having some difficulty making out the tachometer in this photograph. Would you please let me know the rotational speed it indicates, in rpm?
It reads 700 rpm
